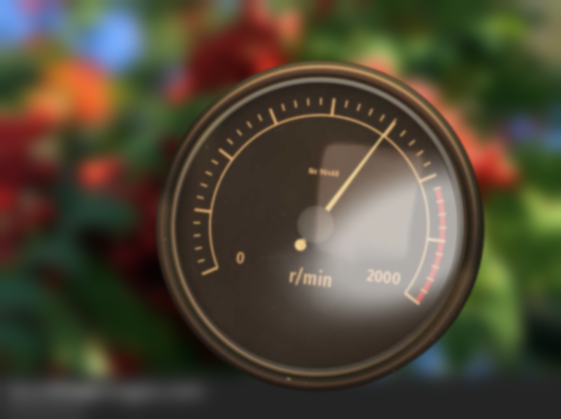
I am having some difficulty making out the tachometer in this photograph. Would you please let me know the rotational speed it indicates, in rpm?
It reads 1250 rpm
